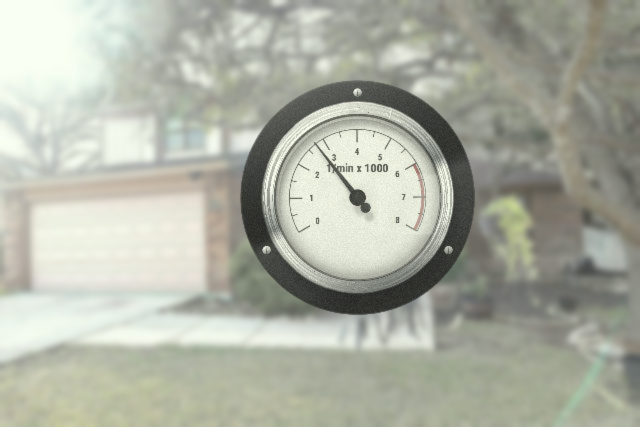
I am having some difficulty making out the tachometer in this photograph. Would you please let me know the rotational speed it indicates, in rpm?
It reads 2750 rpm
